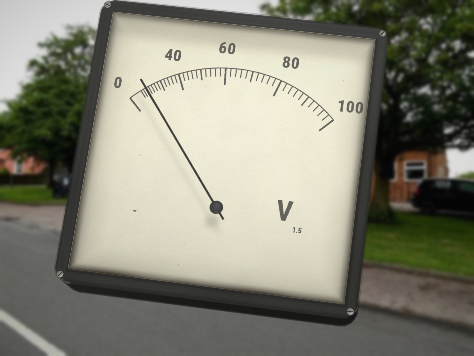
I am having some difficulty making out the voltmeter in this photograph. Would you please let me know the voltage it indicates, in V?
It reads 20 V
